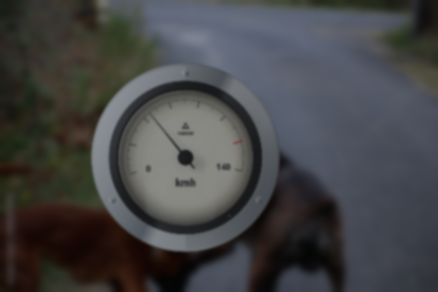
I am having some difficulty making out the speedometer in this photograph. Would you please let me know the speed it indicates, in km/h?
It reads 45 km/h
